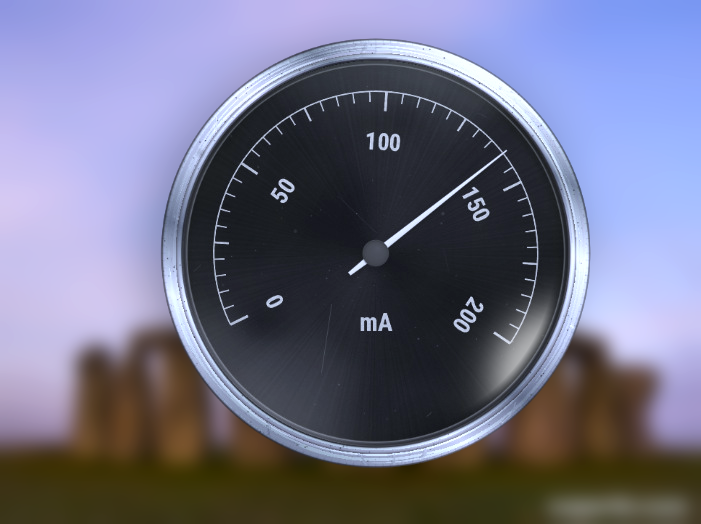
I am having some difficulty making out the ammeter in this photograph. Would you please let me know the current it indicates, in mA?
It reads 140 mA
